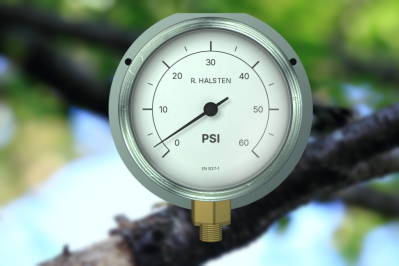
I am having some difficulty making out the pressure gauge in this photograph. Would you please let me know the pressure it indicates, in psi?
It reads 2.5 psi
